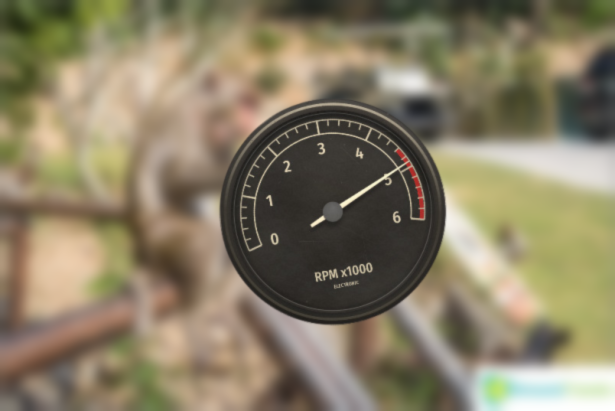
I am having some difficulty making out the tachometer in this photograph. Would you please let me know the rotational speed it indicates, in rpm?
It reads 4900 rpm
